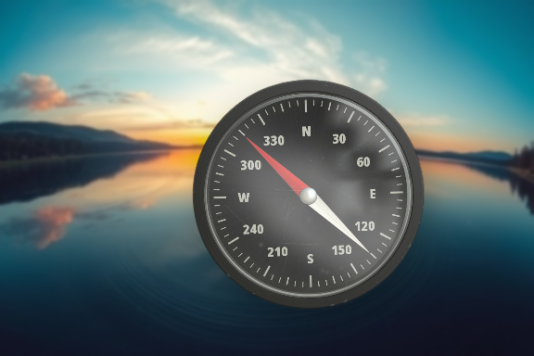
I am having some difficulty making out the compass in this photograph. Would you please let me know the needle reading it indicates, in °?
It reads 315 °
